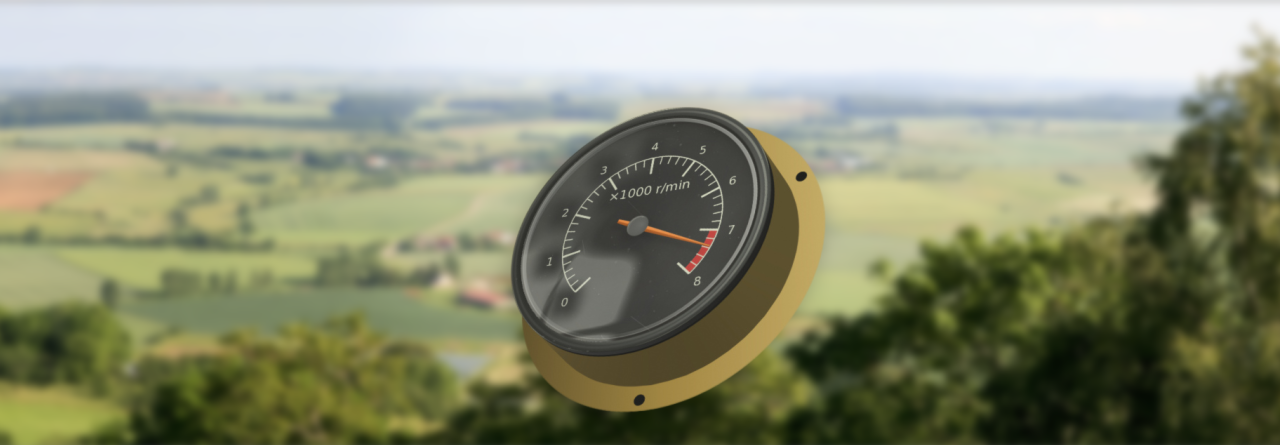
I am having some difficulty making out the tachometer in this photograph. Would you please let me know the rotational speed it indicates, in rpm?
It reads 7400 rpm
